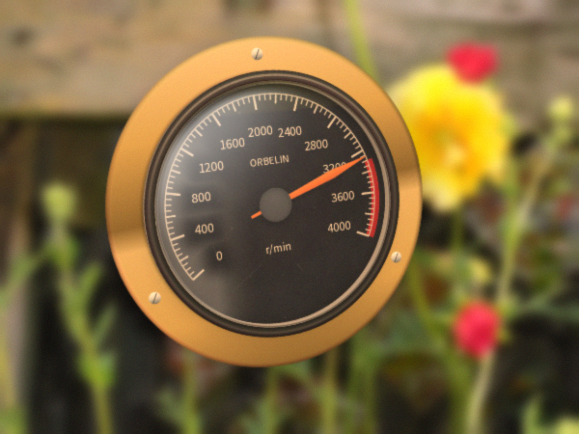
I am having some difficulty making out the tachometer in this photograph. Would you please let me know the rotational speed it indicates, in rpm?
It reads 3250 rpm
